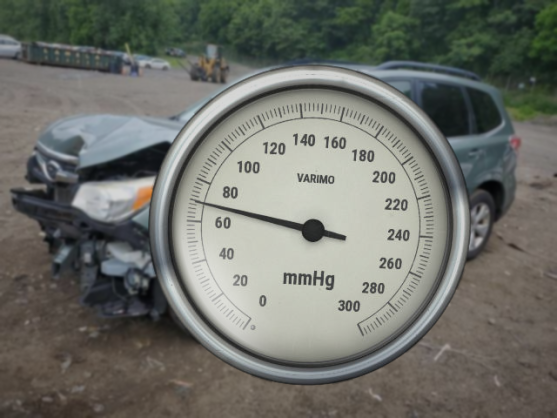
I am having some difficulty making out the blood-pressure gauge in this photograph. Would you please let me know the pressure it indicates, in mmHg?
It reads 70 mmHg
